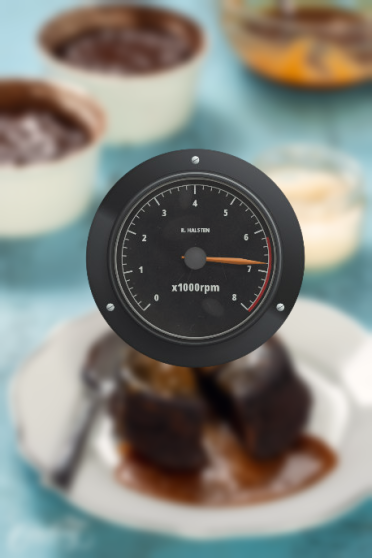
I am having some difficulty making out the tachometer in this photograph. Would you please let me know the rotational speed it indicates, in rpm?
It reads 6800 rpm
